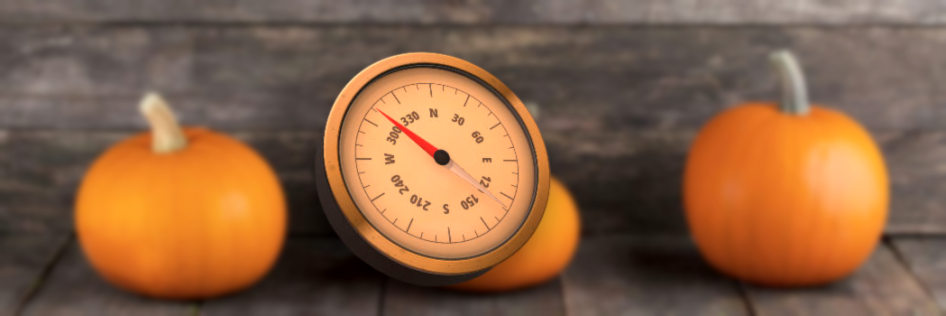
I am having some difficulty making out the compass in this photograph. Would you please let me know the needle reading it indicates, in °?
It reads 310 °
